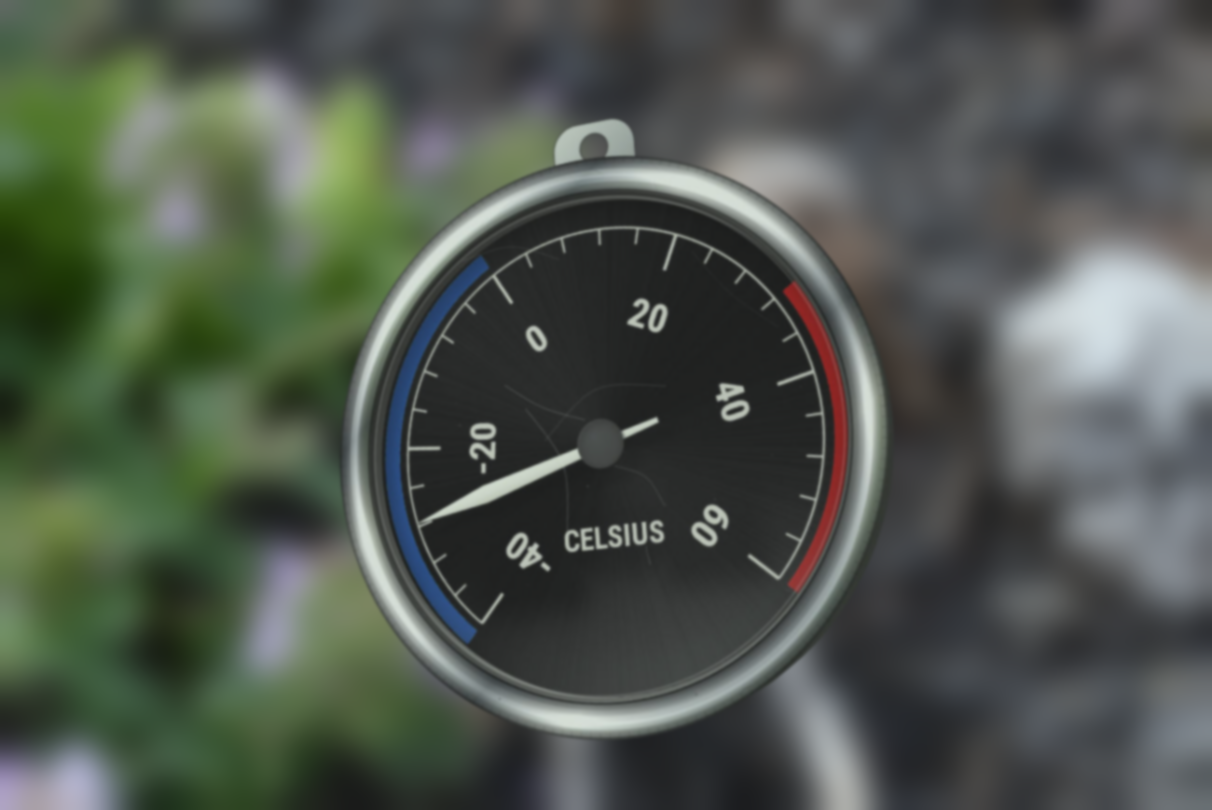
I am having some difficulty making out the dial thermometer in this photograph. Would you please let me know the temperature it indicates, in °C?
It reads -28 °C
